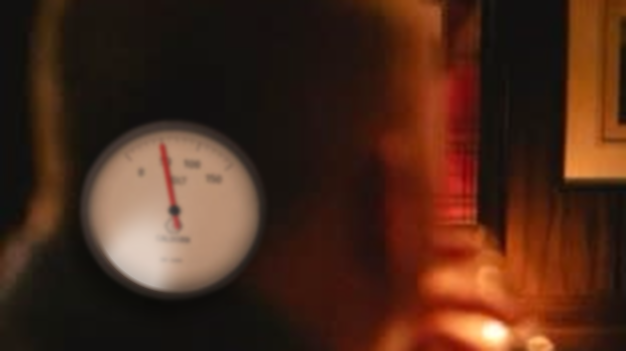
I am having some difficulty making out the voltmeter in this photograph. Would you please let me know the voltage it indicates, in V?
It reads 50 V
